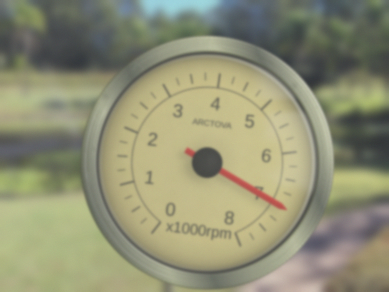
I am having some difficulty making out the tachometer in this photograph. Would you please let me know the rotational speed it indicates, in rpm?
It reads 7000 rpm
